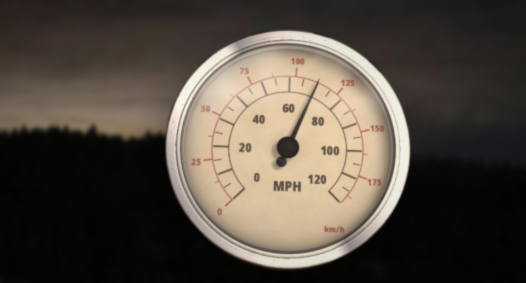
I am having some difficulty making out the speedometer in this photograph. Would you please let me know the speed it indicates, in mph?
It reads 70 mph
